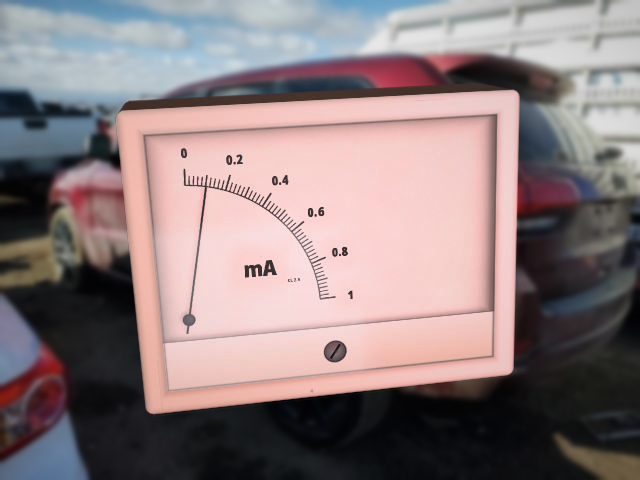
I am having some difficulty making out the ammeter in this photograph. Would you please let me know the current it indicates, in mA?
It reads 0.1 mA
